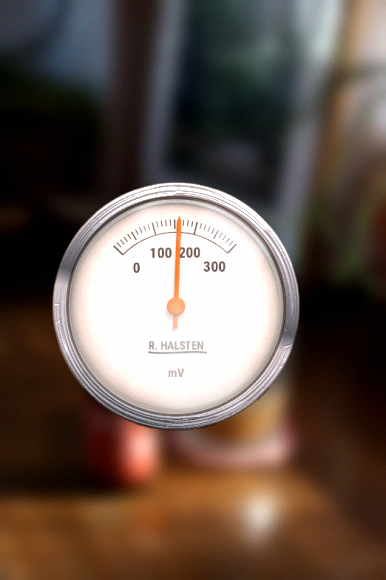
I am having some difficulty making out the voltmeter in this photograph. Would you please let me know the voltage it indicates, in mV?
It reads 160 mV
